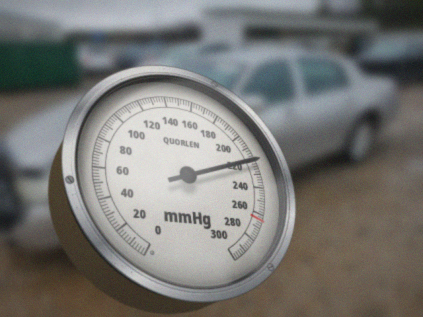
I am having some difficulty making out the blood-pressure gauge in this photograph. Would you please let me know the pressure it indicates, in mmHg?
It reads 220 mmHg
